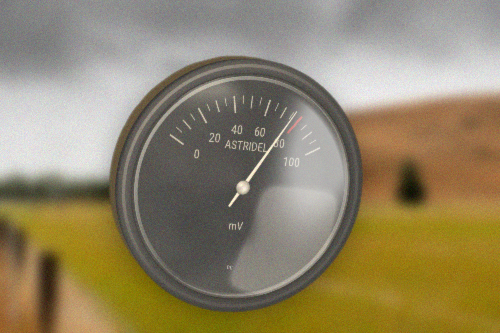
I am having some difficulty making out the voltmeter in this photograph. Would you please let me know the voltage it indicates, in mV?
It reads 75 mV
